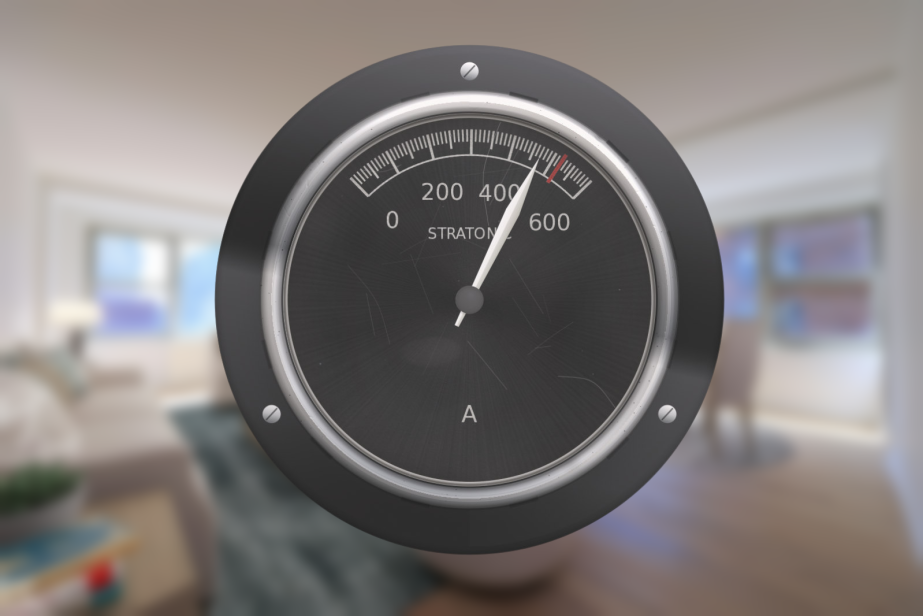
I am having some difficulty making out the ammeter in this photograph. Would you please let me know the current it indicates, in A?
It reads 470 A
